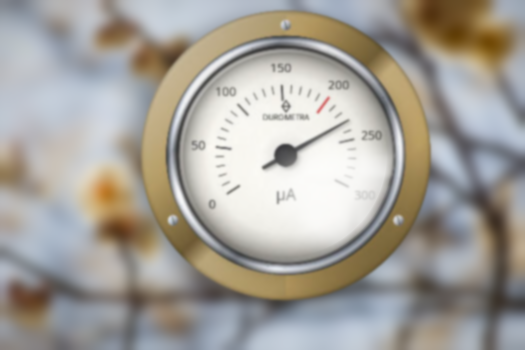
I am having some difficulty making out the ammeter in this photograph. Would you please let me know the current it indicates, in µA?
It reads 230 µA
